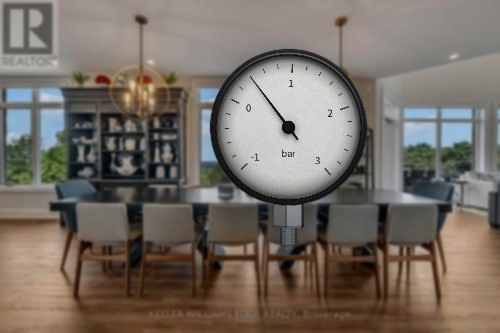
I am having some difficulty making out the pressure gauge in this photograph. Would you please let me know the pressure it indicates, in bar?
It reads 0.4 bar
